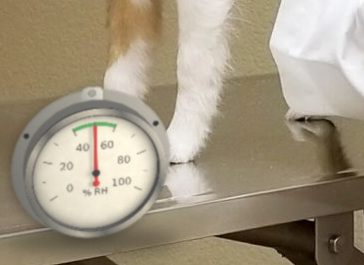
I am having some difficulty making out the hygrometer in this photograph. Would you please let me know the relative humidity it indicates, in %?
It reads 50 %
